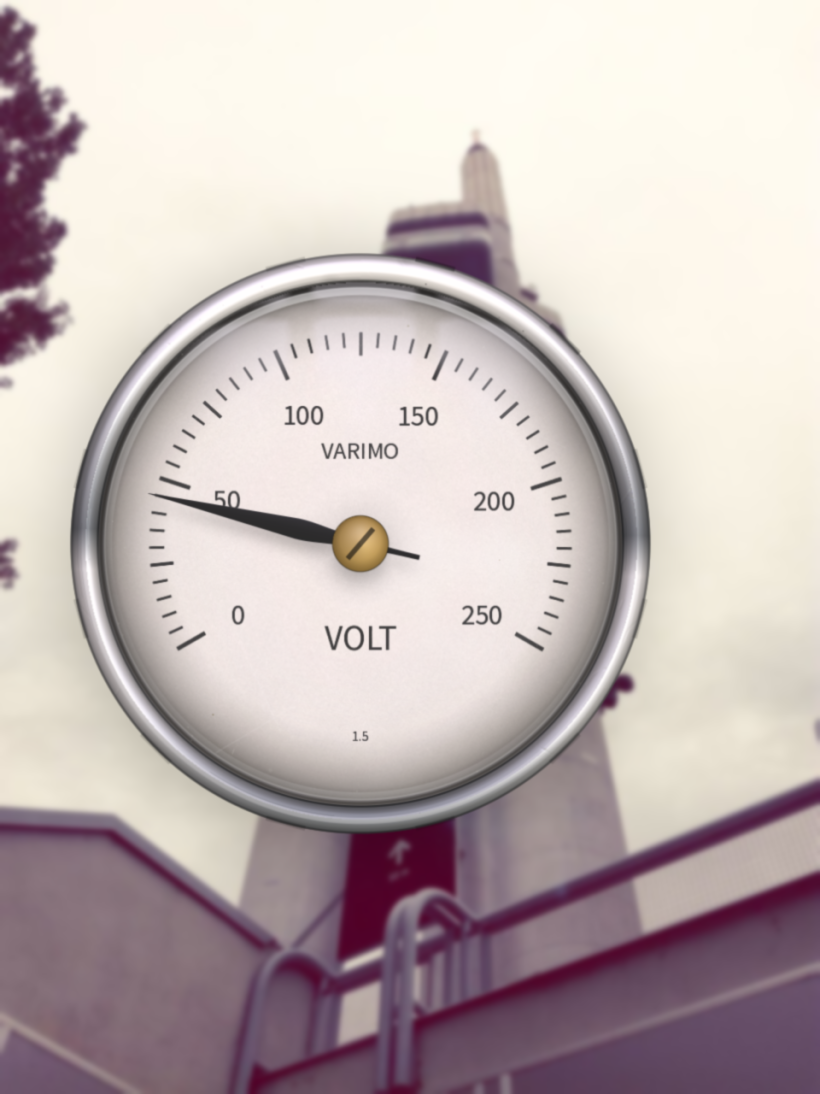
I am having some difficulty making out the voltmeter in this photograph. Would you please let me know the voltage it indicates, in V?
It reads 45 V
